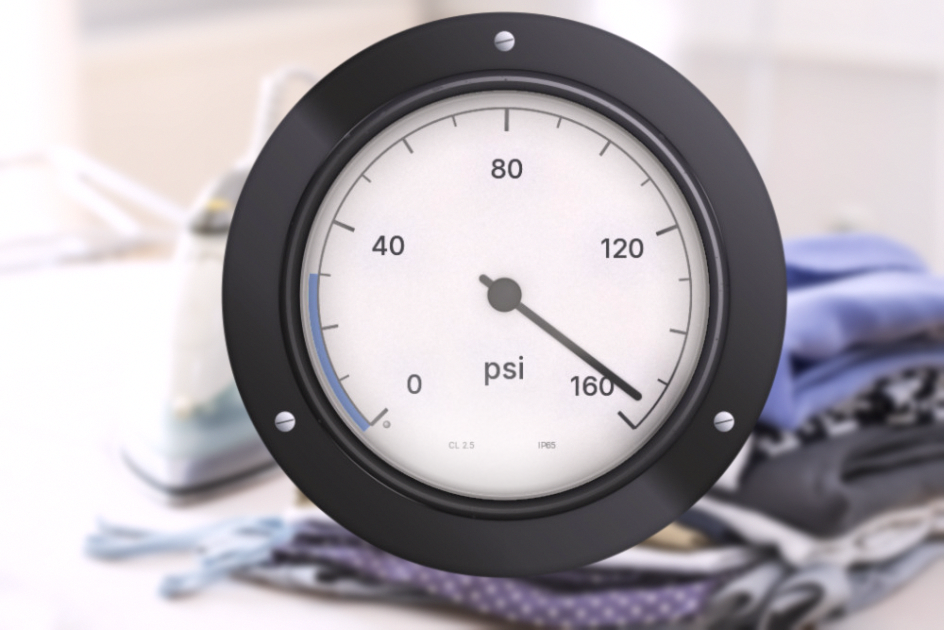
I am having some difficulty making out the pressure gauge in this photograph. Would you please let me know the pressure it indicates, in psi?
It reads 155 psi
